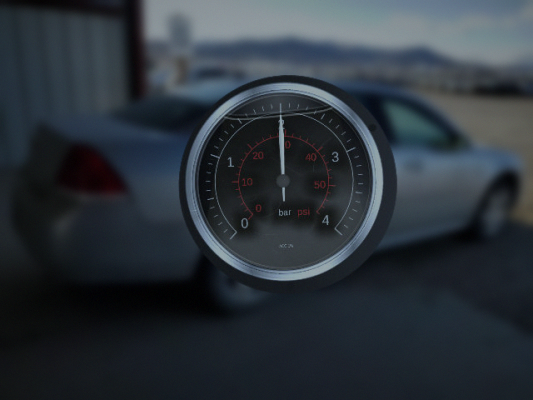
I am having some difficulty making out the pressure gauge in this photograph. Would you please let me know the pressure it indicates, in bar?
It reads 2 bar
